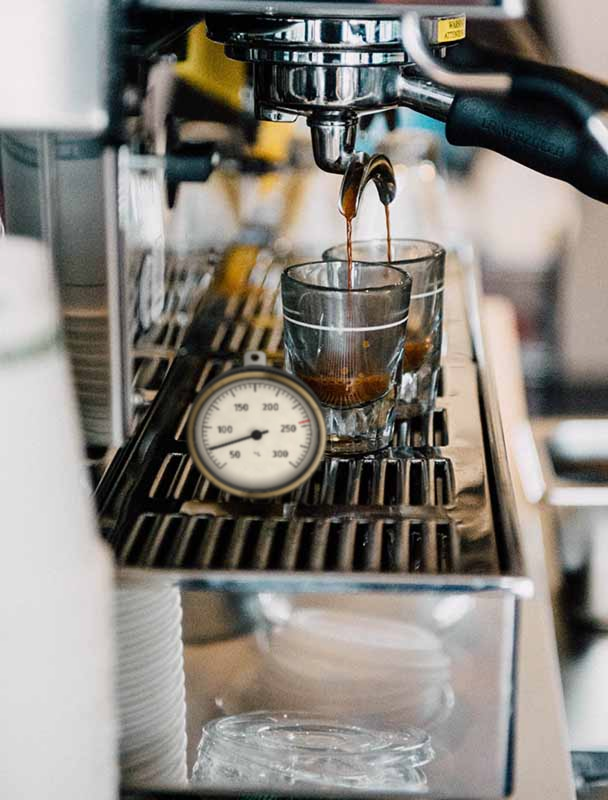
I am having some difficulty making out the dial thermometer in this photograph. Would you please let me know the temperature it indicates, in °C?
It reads 75 °C
